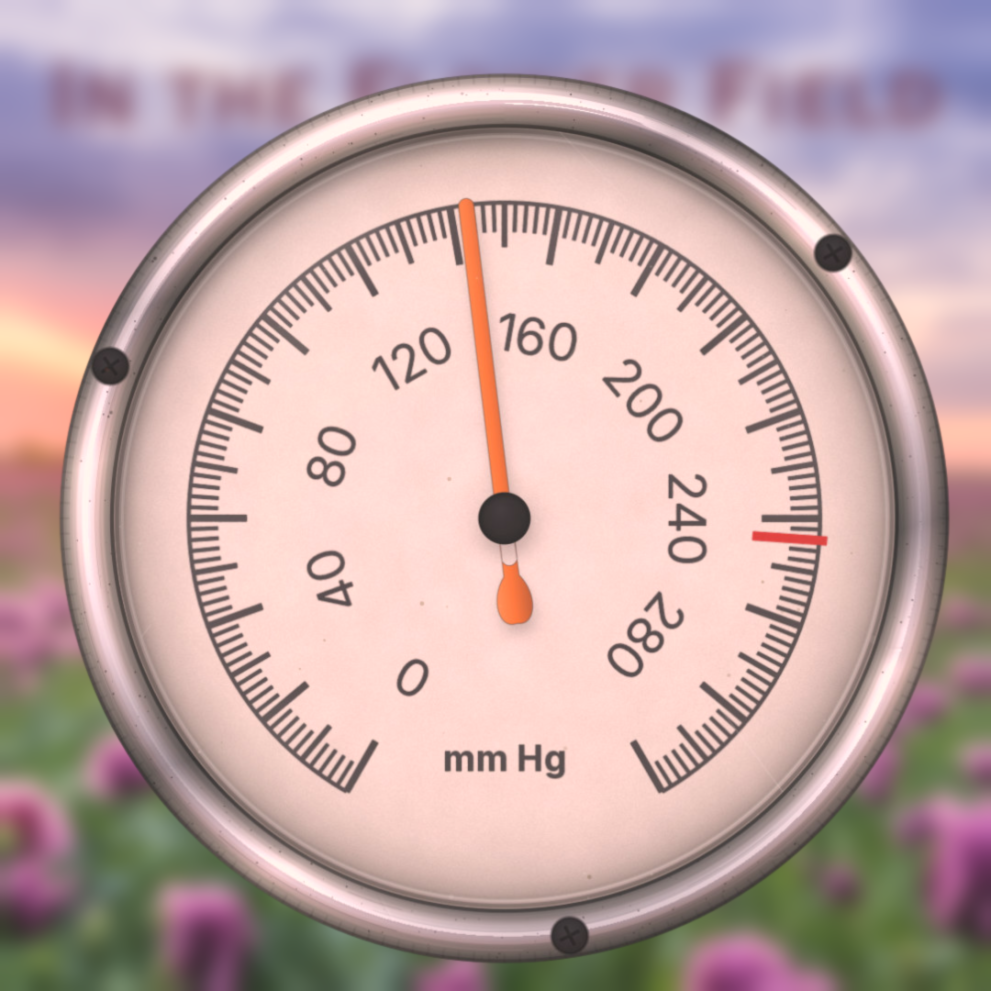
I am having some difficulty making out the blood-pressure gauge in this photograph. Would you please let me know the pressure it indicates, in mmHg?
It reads 143 mmHg
